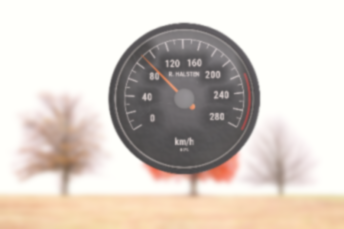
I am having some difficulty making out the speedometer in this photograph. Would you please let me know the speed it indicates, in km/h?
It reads 90 km/h
